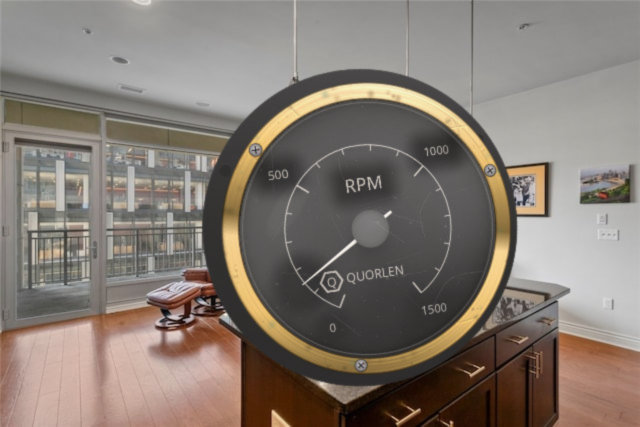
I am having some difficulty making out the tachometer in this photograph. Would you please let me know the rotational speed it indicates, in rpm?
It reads 150 rpm
